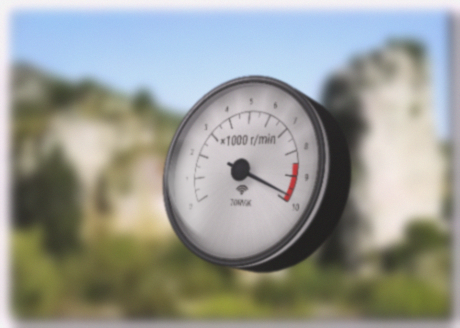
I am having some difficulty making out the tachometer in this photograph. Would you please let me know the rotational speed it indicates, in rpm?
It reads 9750 rpm
